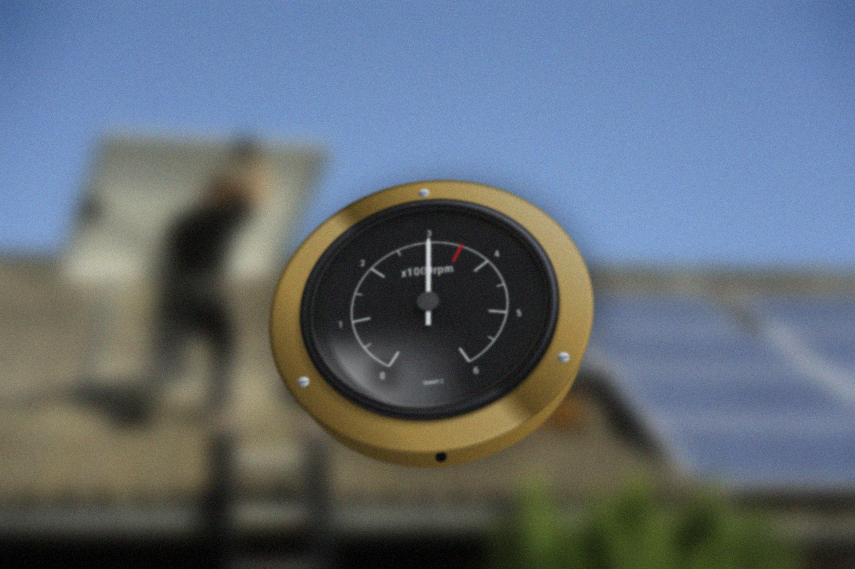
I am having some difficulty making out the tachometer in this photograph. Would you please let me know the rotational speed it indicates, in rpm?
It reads 3000 rpm
